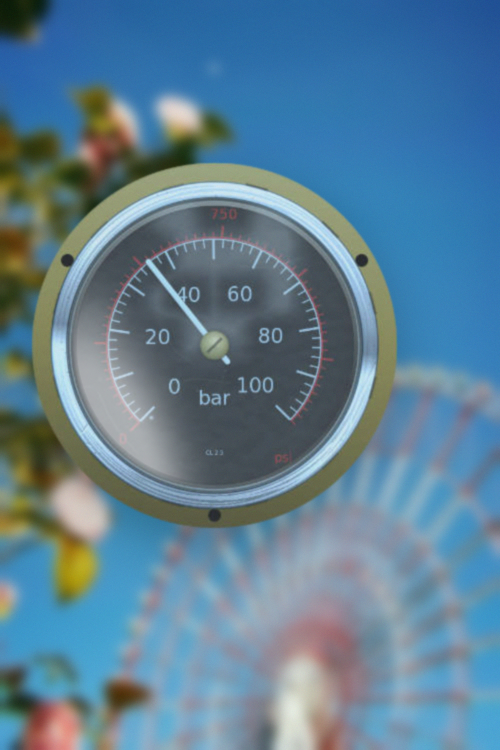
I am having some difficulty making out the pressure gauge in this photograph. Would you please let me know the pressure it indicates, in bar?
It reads 36 bar
